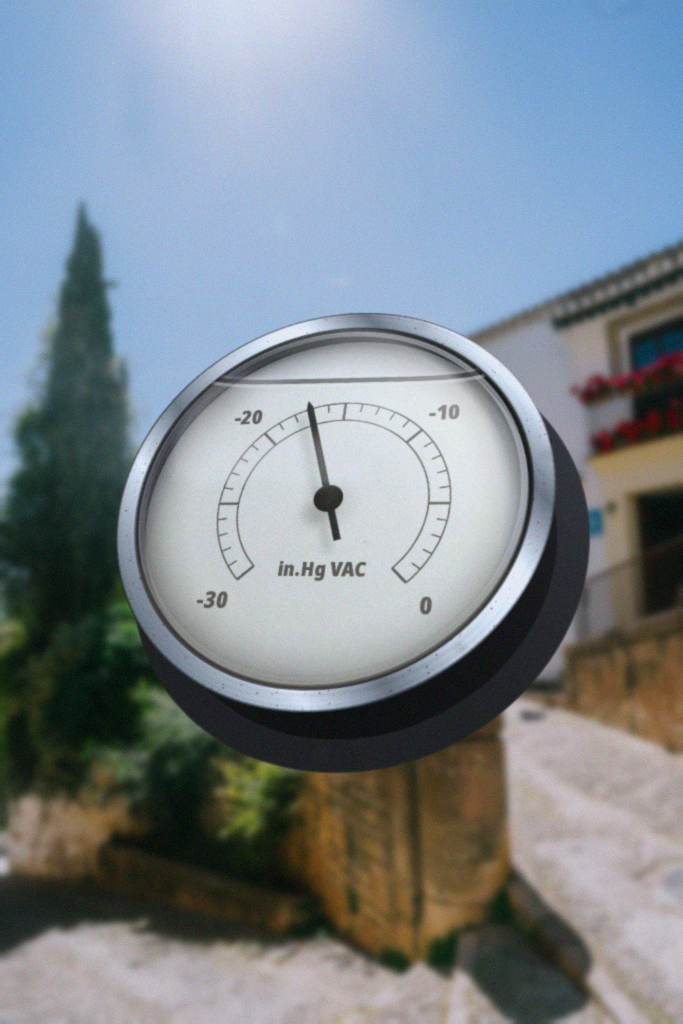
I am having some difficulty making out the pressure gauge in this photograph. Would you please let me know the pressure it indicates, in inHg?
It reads -17 inHg
